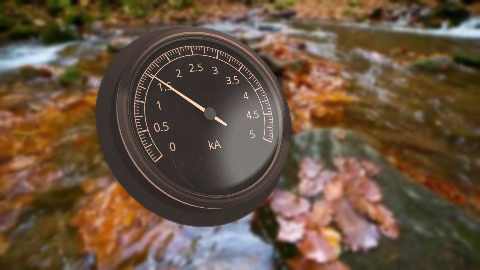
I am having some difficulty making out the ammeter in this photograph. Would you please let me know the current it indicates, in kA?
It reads 1.5 kA
